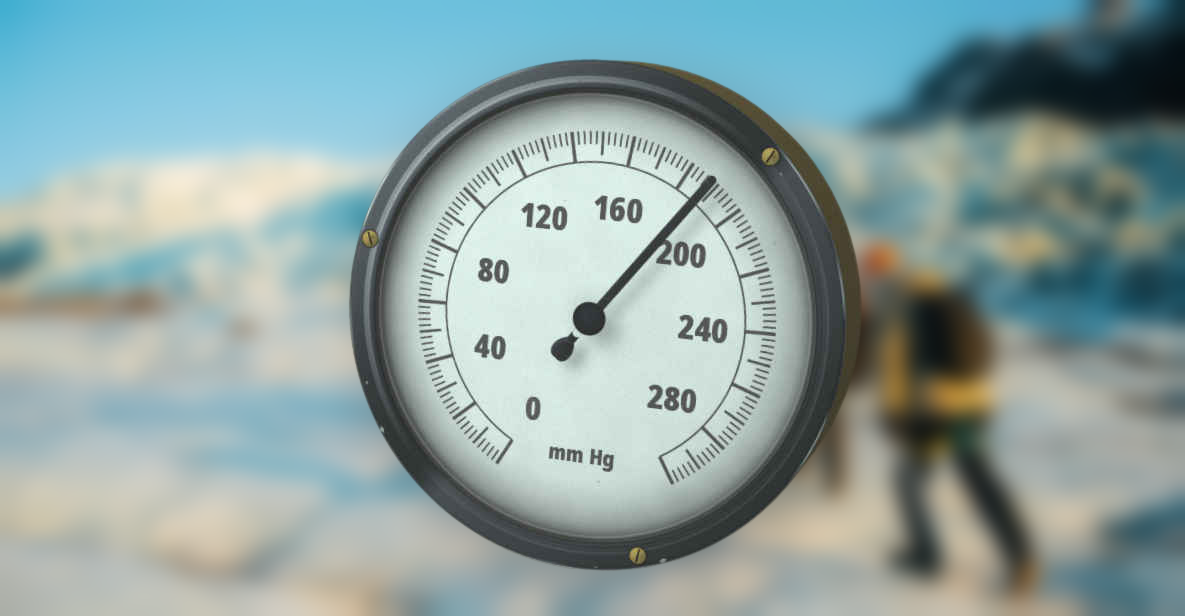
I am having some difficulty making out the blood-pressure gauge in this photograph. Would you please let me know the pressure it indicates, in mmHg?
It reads 188 mmHg
